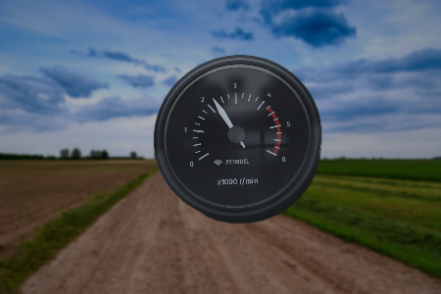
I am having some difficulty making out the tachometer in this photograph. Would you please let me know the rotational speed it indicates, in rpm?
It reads 2250 rpm
